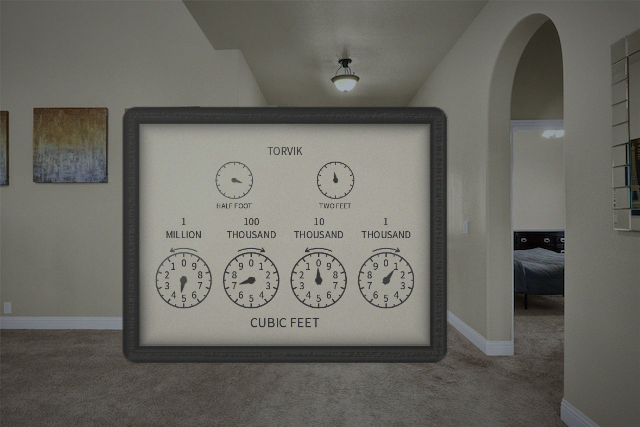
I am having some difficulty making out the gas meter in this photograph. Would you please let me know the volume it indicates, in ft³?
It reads 470100 ft³
